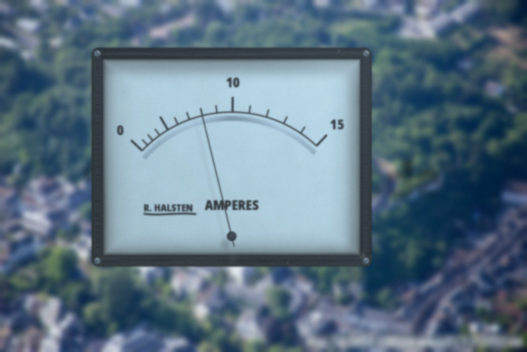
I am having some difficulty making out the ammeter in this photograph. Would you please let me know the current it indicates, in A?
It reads 8 A
